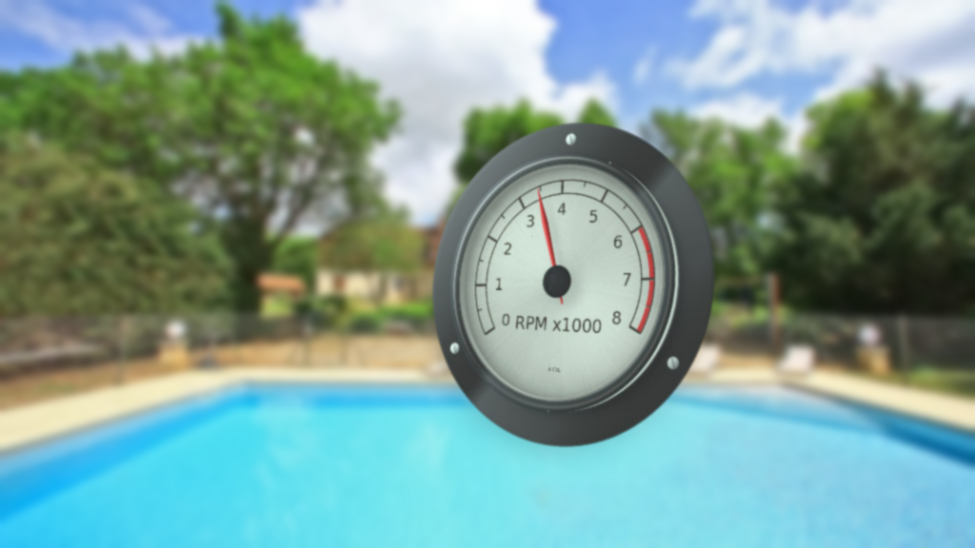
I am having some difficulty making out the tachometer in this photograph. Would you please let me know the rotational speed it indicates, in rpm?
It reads 3500 rpm
